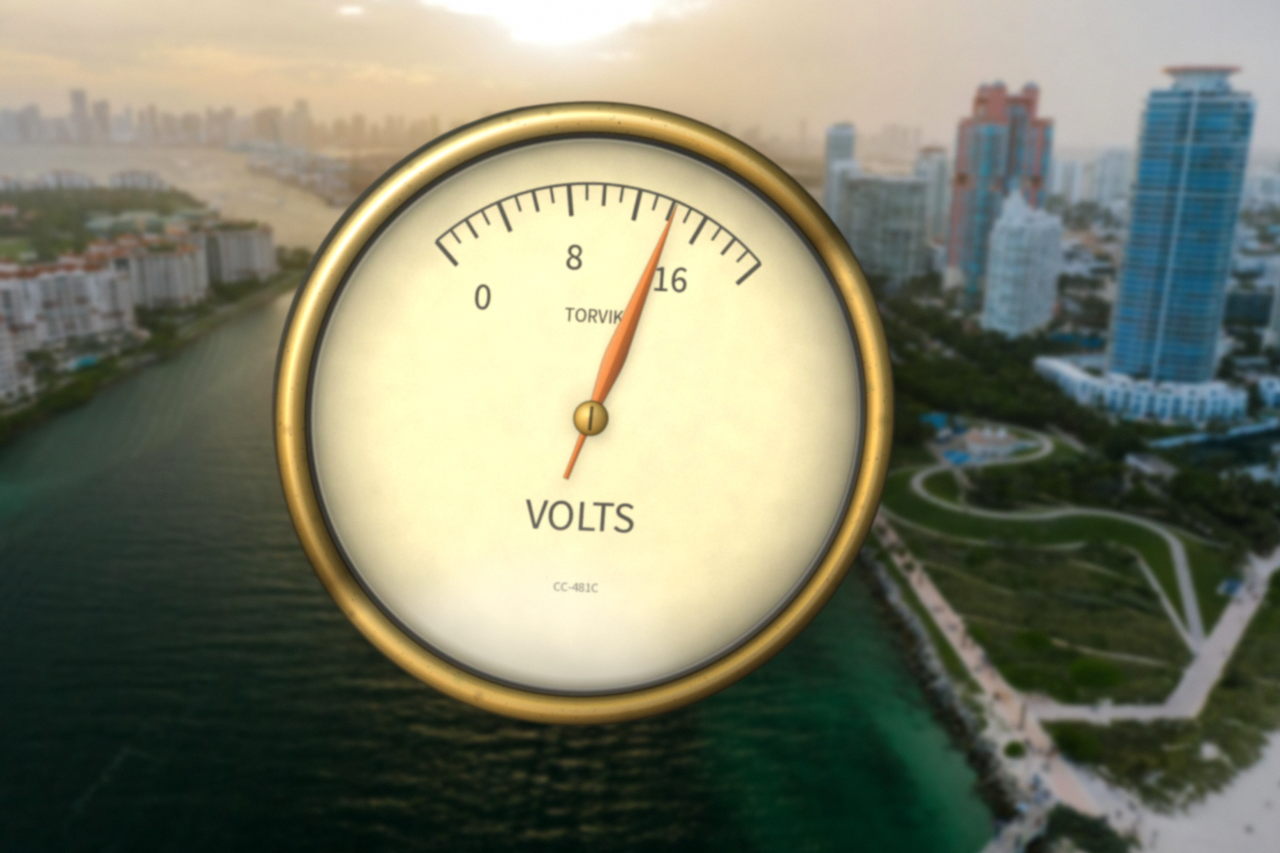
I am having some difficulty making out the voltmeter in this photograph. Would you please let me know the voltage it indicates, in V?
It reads 14 V
